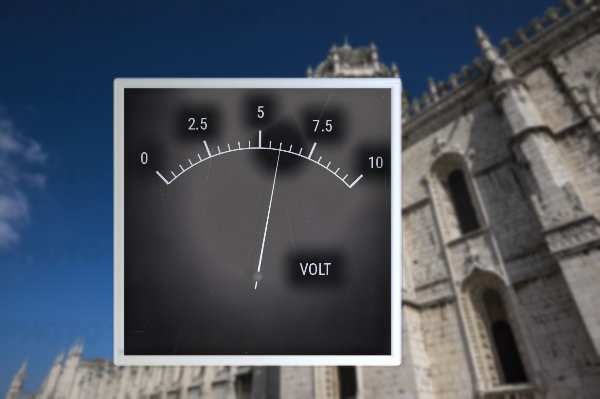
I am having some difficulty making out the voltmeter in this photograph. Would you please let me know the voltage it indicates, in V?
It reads 6 V
